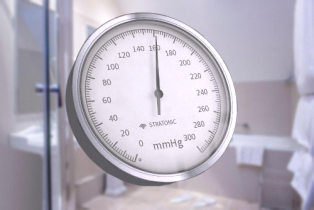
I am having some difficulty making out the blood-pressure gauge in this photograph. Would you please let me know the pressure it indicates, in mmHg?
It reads 160 mmHg
